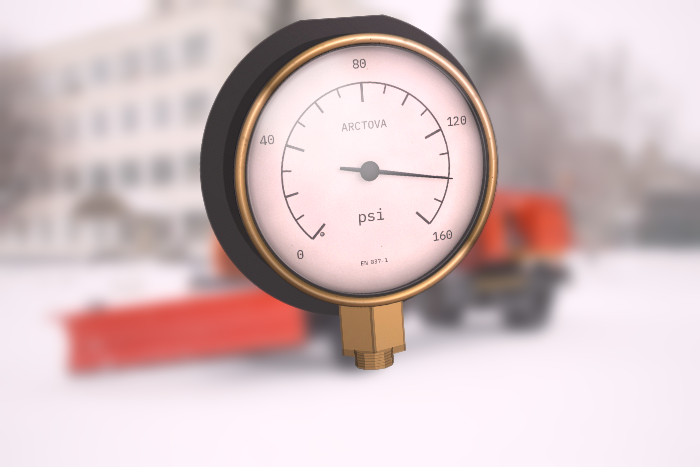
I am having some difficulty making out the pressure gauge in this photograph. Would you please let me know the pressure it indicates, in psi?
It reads 140 psi
